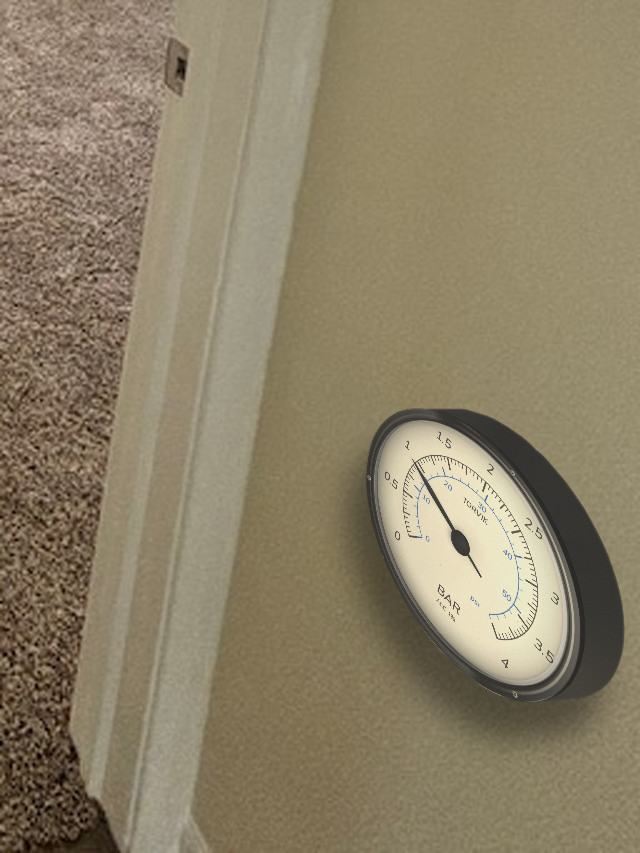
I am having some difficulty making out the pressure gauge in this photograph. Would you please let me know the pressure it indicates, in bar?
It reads 1 bar
